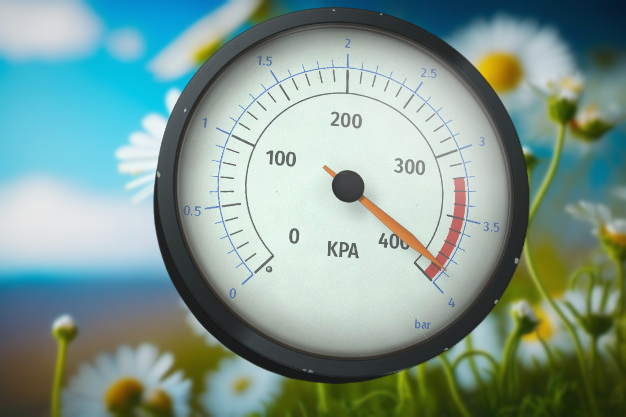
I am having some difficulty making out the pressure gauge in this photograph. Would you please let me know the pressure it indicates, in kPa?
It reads 390 kPa
